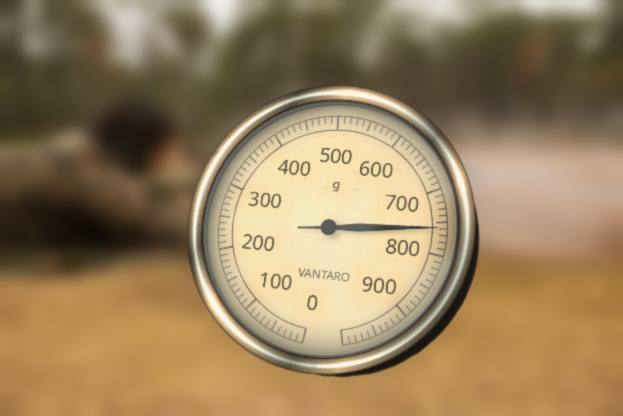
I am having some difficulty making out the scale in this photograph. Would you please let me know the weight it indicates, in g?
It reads 760 g
